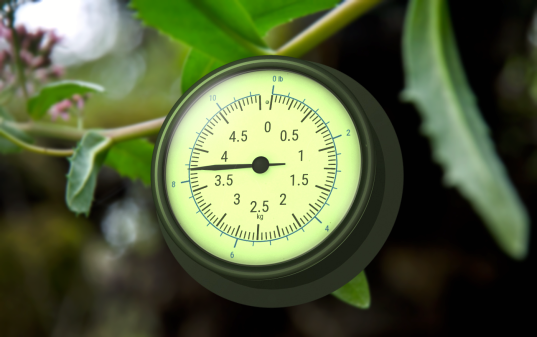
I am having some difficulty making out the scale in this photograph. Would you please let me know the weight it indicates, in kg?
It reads 3.75 kg
